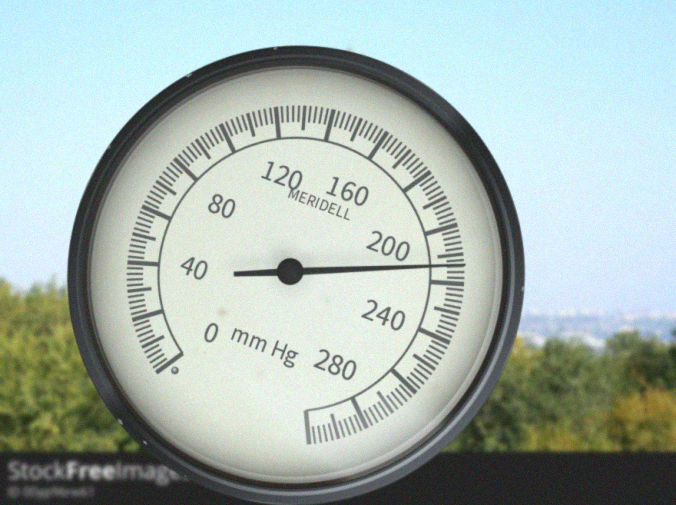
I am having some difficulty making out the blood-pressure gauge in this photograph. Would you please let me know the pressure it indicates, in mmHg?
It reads 214 mmHg
